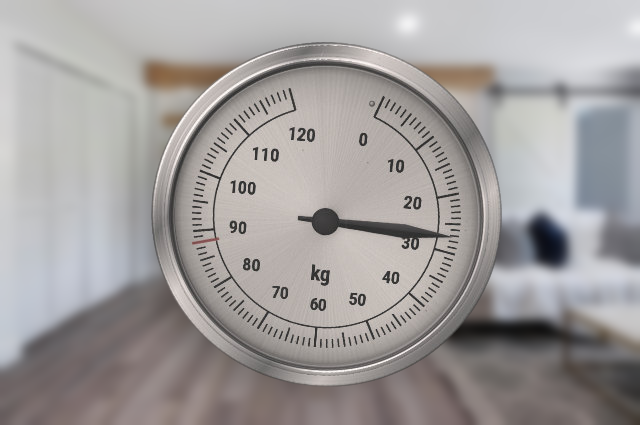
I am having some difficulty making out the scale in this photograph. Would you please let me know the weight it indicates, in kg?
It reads 27 kg
